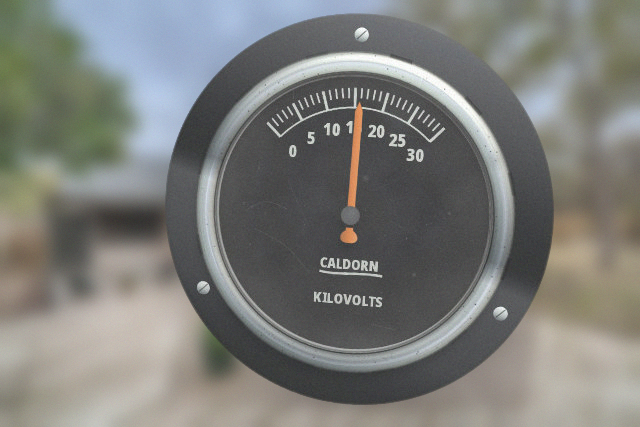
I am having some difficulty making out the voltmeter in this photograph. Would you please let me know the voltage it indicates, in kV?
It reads 16 kV
